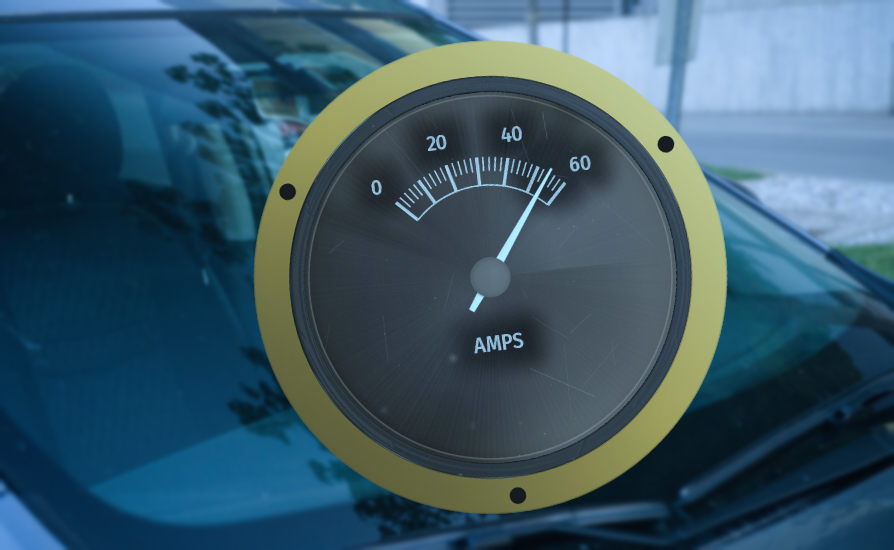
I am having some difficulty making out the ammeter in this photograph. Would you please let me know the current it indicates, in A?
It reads 54 A
